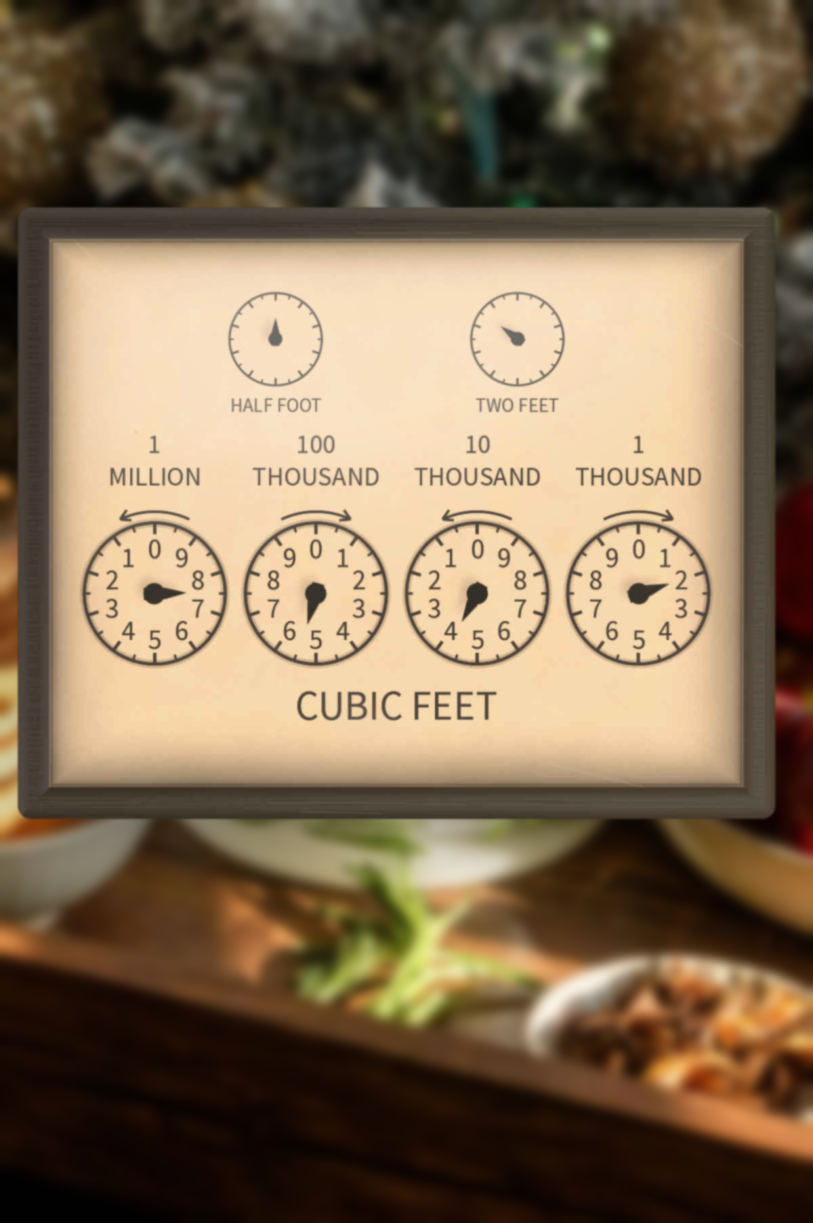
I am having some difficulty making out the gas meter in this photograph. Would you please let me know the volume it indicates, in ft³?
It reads 754200 ft³
